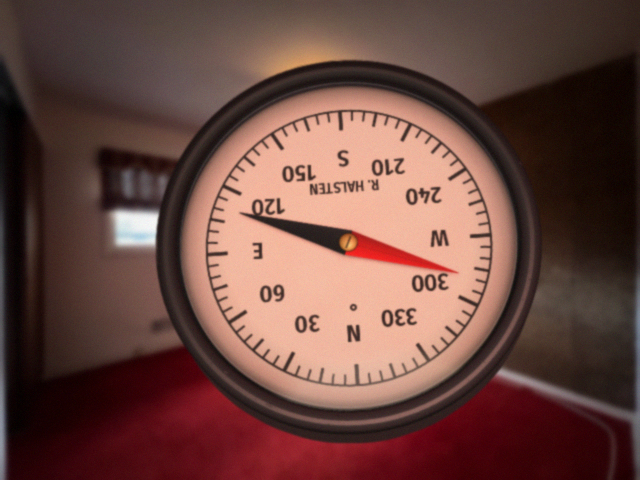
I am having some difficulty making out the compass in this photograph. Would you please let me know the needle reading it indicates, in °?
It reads 290 °
